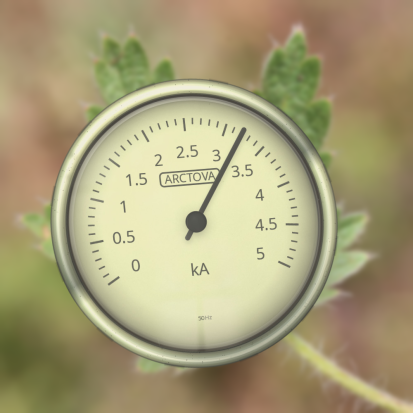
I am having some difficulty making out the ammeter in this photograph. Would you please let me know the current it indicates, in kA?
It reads 3.2 kA
